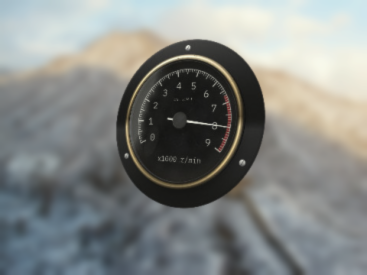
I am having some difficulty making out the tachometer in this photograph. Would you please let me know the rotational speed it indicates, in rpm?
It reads 8000 rpm
